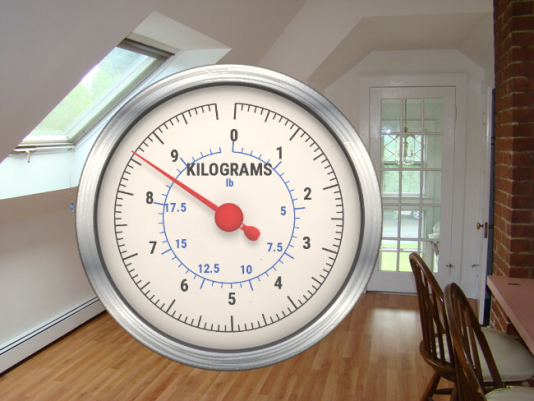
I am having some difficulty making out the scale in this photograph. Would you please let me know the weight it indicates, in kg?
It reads 8.6 kg
